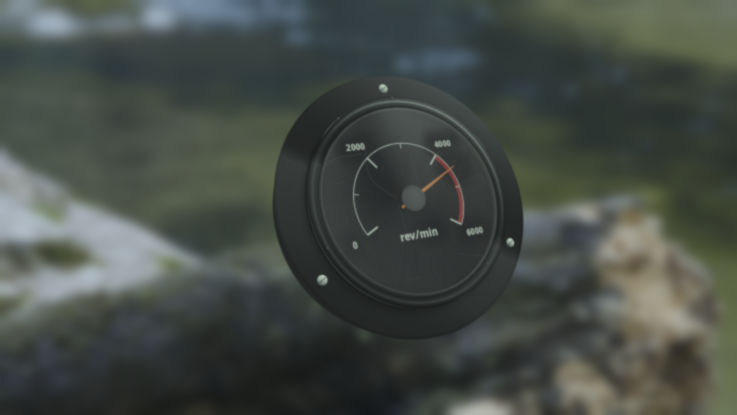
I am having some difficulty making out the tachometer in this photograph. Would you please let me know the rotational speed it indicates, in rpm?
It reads 4500 rpm
